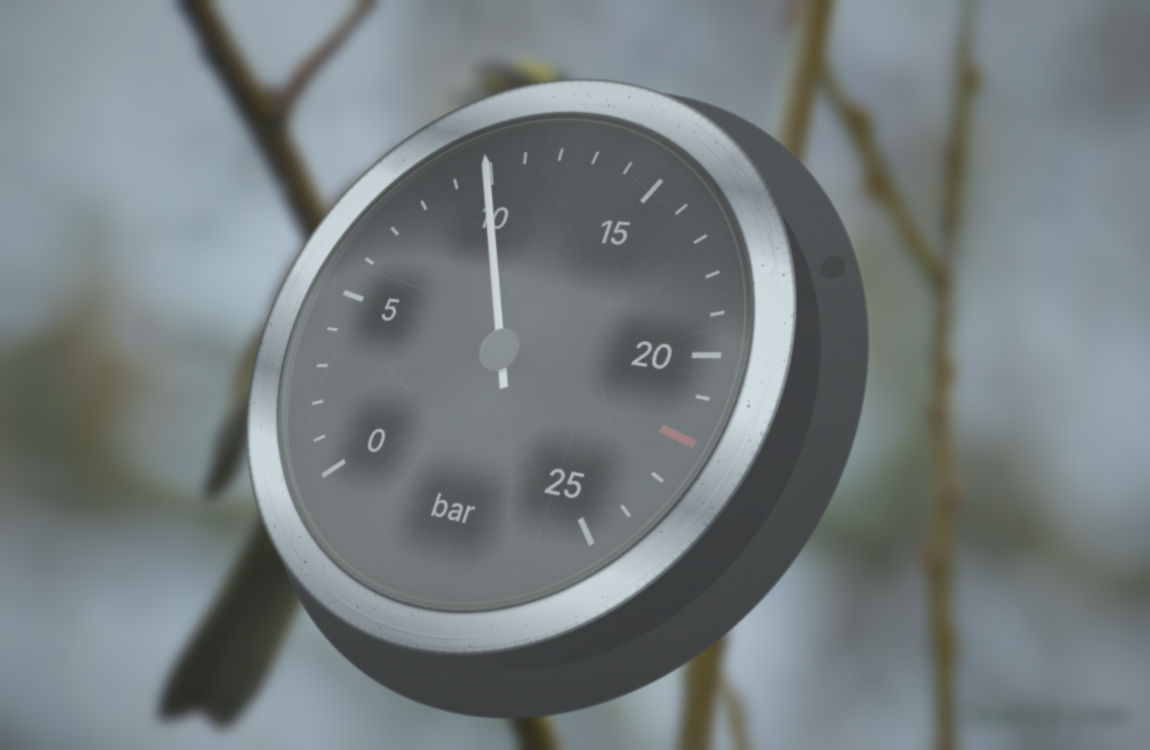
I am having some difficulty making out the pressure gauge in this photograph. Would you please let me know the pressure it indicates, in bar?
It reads 10 bar
